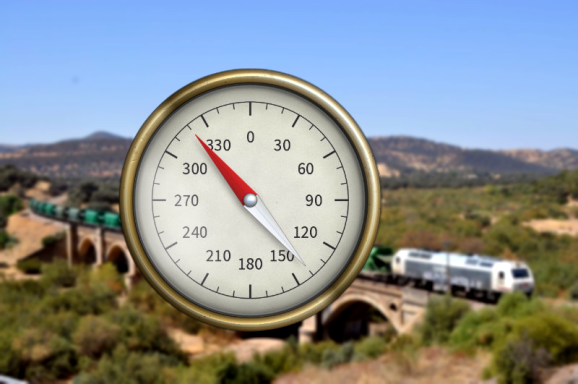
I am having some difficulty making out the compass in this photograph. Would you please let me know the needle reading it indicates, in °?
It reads 320 °
